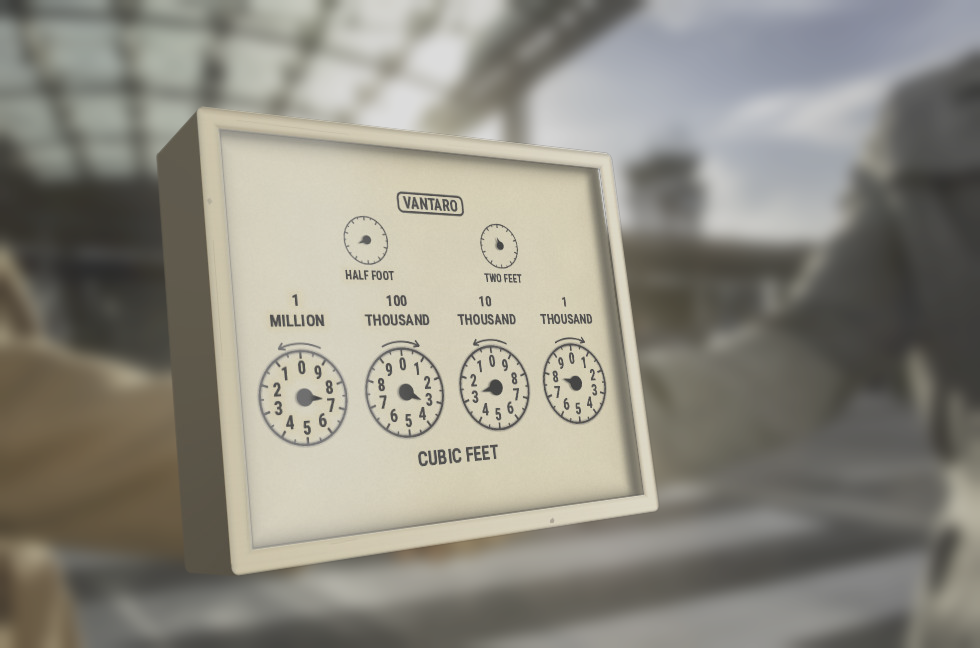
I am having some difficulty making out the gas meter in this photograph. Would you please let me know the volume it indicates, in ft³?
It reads 732800 ft³
